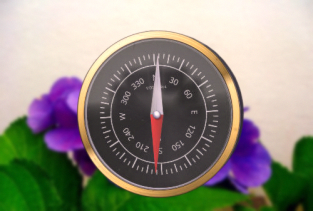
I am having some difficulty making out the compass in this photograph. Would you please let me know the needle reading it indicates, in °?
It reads 185 °
